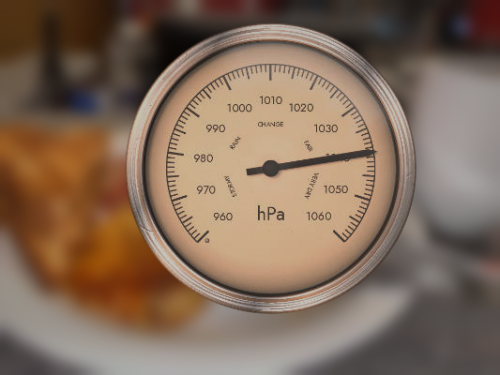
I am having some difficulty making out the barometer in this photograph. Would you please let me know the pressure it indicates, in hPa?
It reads 1040 hPa
